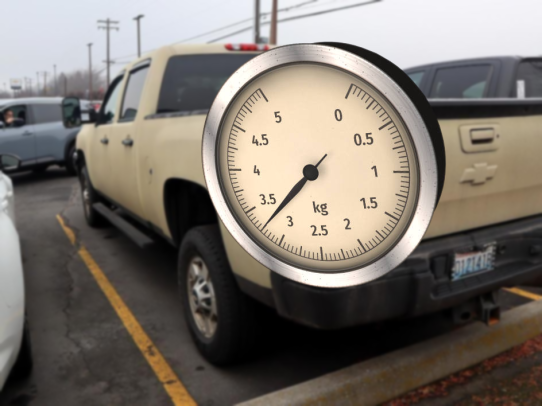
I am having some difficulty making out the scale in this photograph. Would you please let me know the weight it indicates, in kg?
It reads 3.25 kg
